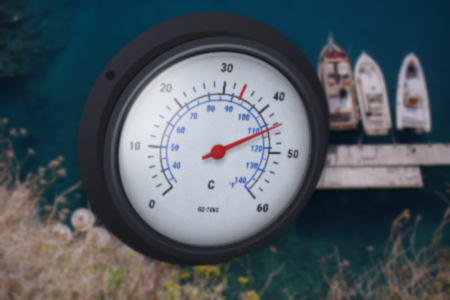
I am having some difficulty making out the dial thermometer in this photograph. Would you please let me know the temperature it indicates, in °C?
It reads 44 °C
